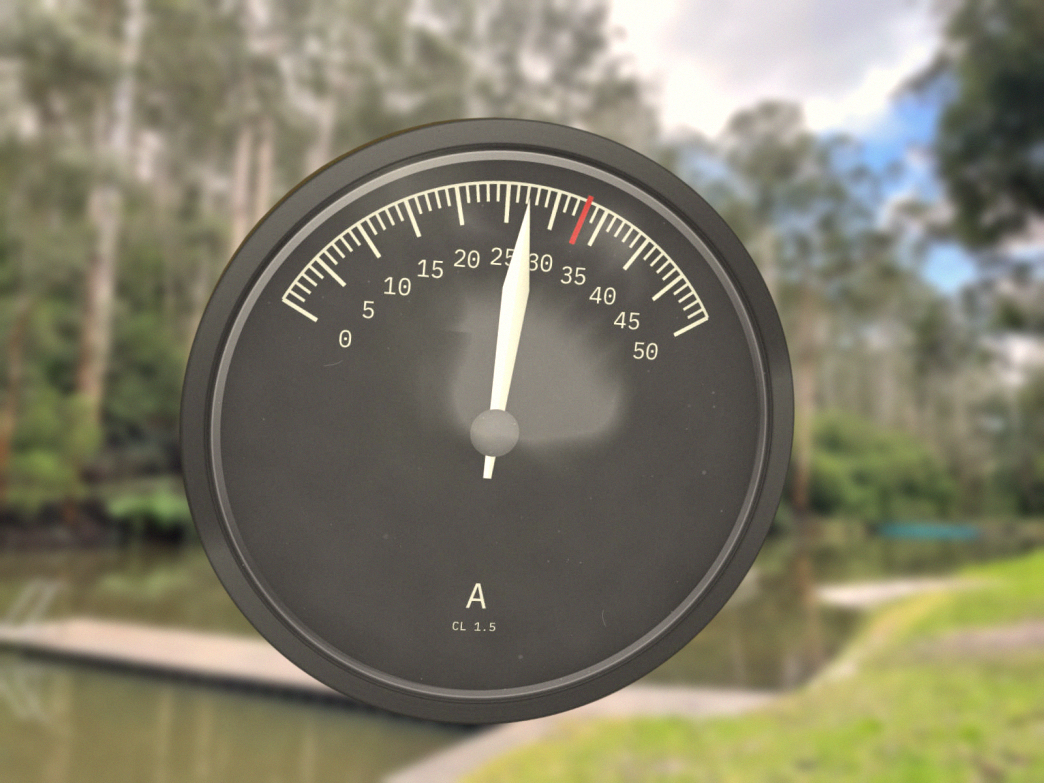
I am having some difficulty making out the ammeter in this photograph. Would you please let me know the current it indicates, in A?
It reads 27 A
